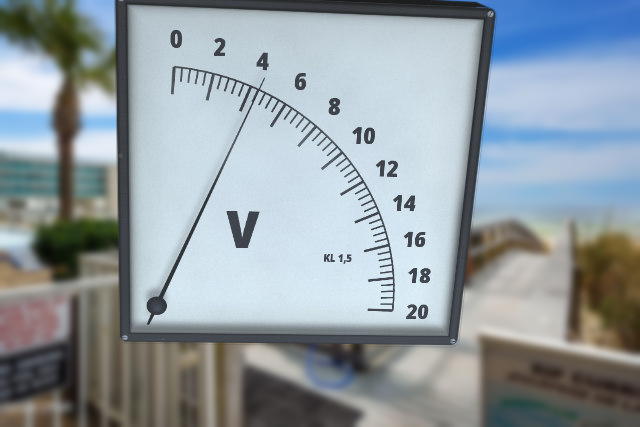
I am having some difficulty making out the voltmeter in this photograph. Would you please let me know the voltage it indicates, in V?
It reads 4.4 V
